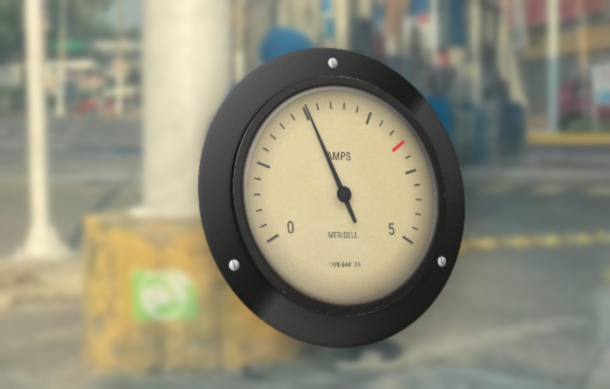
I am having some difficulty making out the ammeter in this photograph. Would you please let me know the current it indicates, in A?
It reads 2 A
